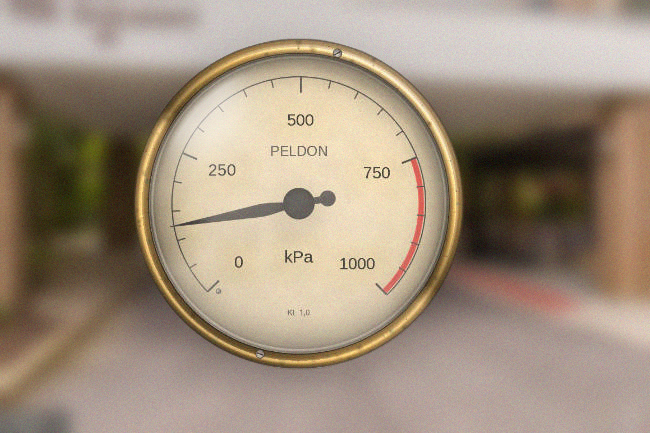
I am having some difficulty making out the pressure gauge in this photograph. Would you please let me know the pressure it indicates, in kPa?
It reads 125 kPa
